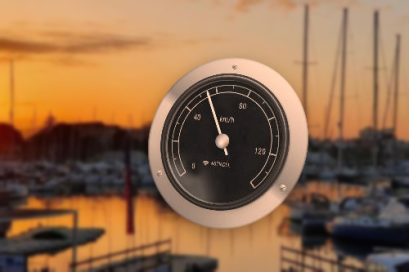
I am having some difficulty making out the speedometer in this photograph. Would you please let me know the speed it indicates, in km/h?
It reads 55 km/h
